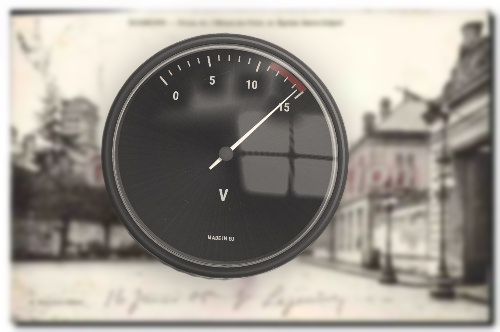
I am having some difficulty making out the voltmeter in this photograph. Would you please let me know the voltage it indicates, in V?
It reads 14.5 V
